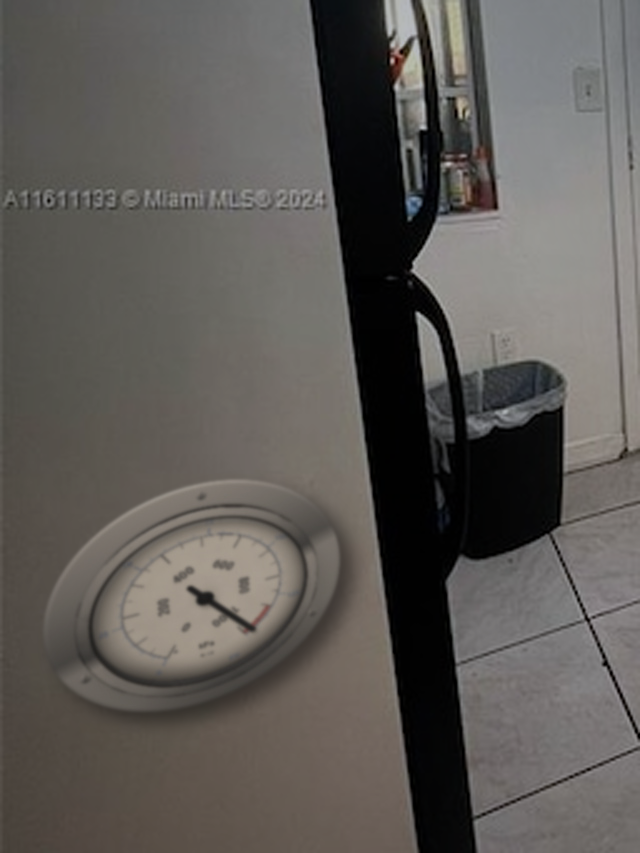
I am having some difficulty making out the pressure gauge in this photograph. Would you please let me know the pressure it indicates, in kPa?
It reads 975 kPa
